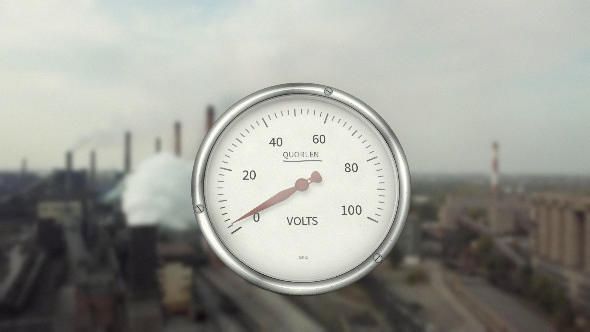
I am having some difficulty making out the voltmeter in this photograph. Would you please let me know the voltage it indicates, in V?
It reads 2 V
